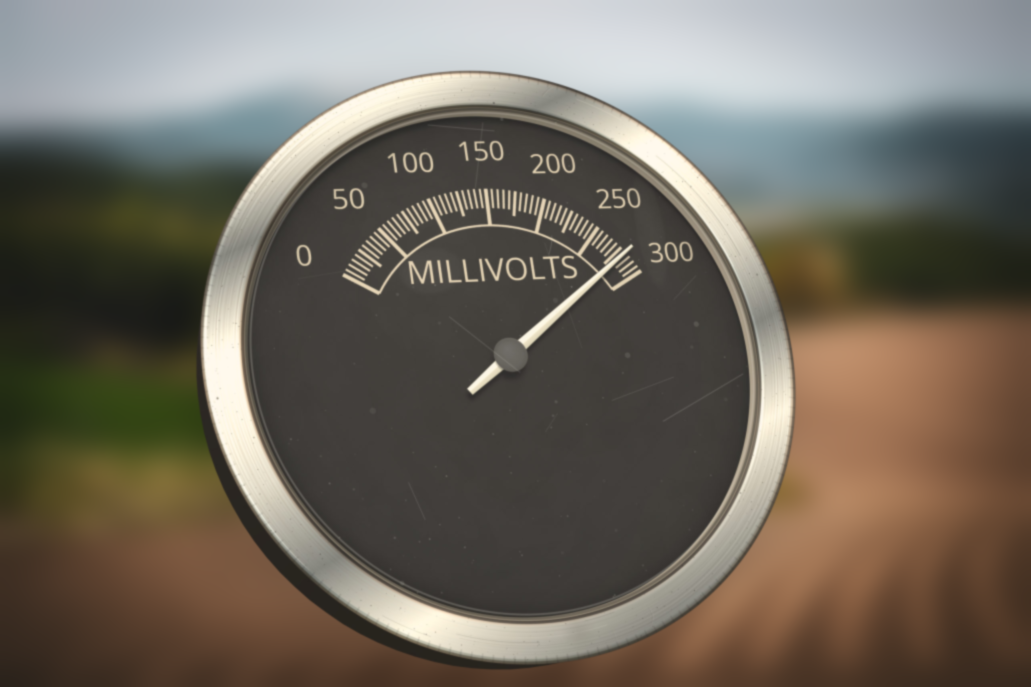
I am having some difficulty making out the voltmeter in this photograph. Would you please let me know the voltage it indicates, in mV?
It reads 280 mV
